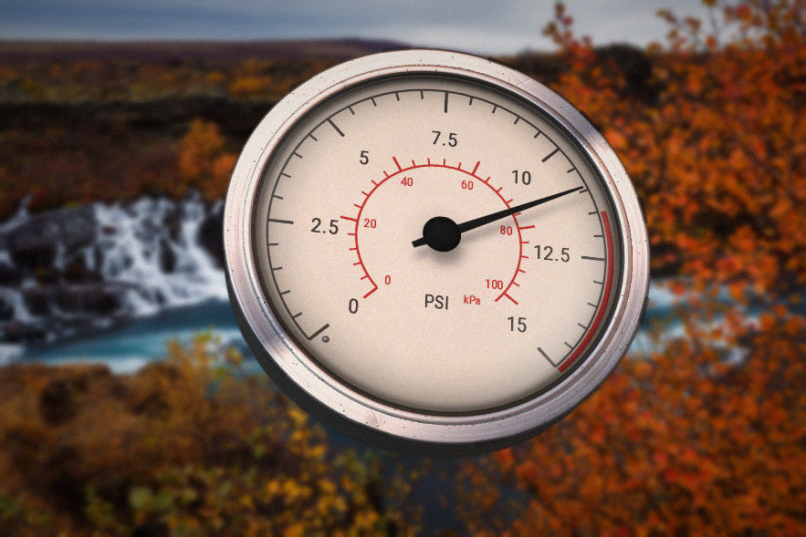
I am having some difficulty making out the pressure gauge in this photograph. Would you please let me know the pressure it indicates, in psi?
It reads 11 psi
